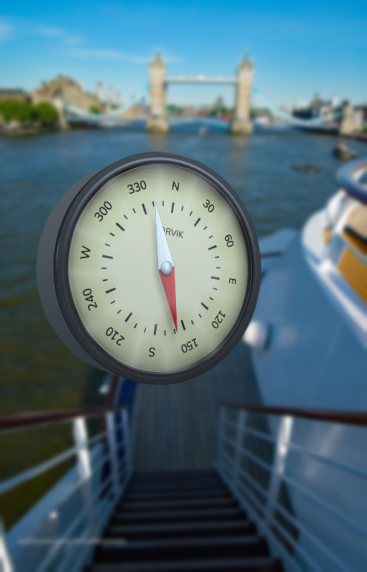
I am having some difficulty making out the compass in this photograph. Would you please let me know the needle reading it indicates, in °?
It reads 160 °
